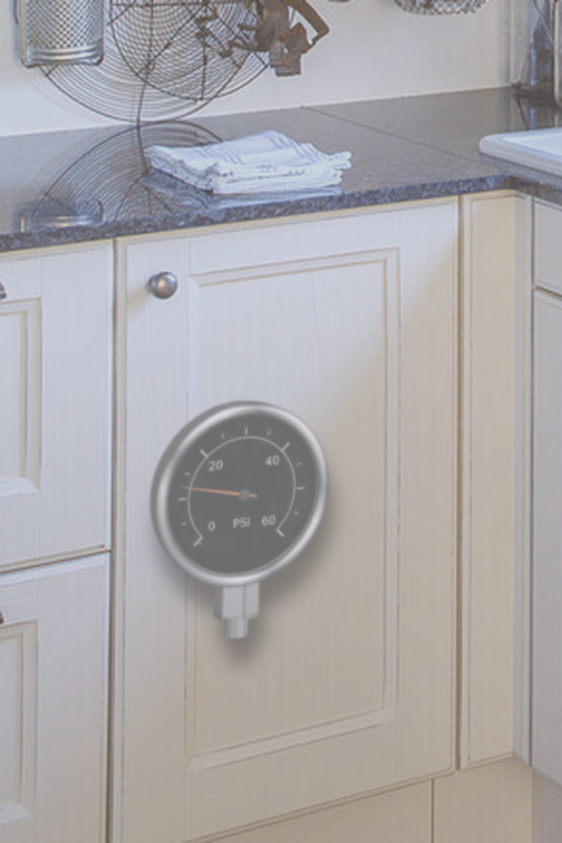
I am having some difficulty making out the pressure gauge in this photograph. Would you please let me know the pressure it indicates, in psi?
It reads 12.5 psi
